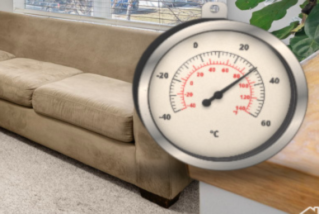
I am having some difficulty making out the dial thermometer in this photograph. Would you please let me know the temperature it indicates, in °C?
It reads 30 °C
